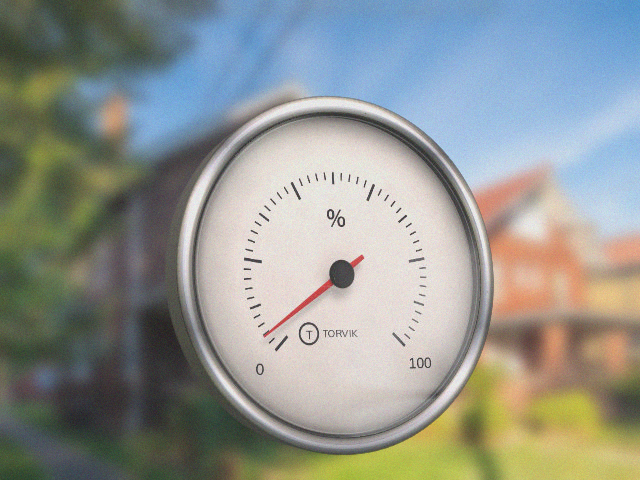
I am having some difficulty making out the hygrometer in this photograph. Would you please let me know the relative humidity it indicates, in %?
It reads 4 %
